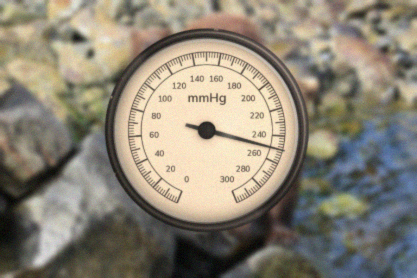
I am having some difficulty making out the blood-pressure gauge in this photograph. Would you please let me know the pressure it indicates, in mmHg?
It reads 250 mmHg
